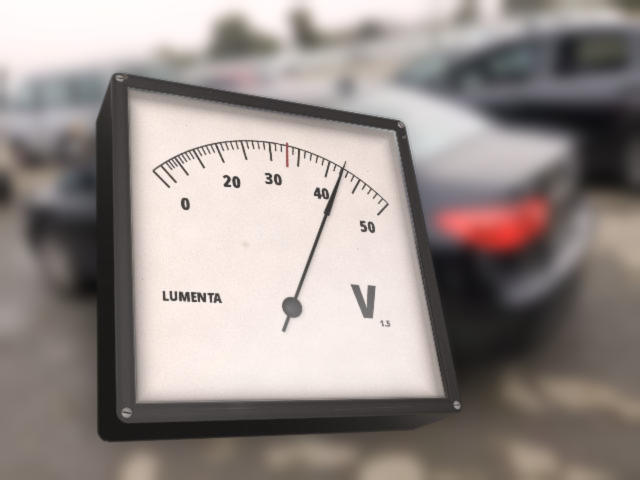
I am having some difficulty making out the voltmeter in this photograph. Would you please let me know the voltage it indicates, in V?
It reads 42 V
